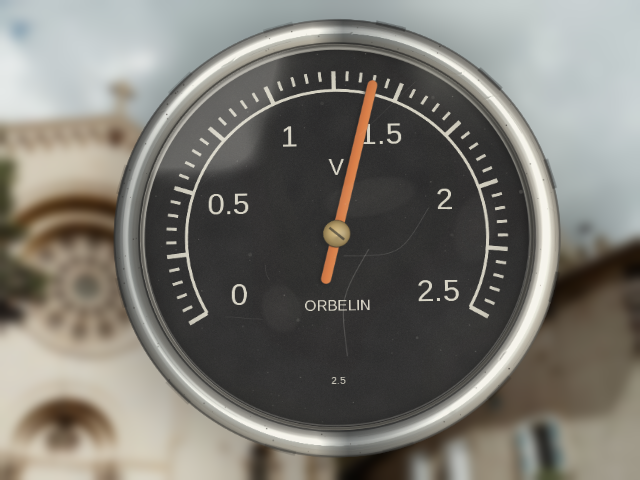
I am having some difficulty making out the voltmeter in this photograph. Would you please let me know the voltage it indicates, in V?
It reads 1.4 V
